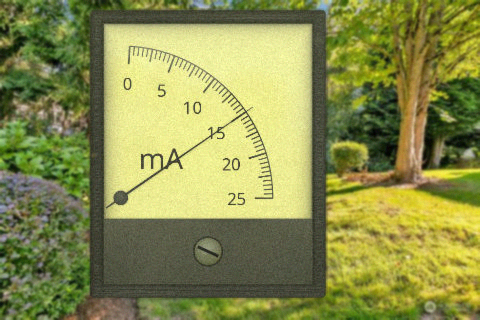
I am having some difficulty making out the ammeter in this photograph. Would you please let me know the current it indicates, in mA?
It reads 15 mA
